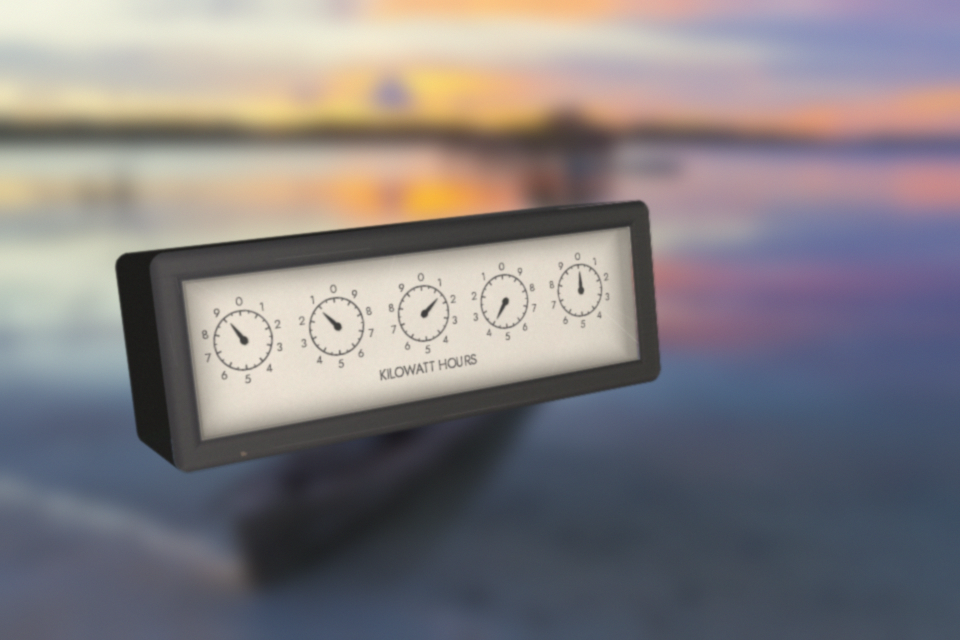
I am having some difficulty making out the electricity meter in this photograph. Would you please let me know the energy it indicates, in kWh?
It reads 91140 kWh
